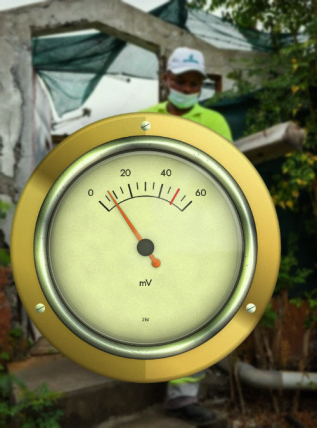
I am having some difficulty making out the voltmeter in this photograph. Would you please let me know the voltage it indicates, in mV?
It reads 7.5 mV
